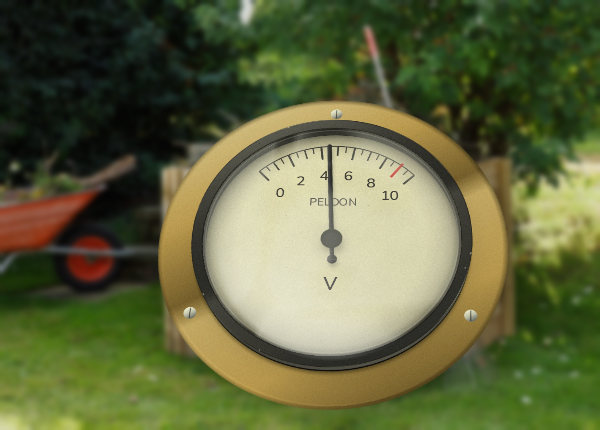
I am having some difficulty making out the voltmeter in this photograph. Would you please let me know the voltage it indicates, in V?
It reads 4.5 V
